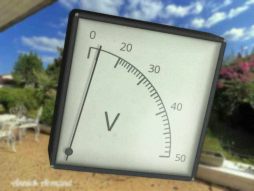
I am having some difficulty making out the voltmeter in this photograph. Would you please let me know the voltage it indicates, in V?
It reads 10 V
